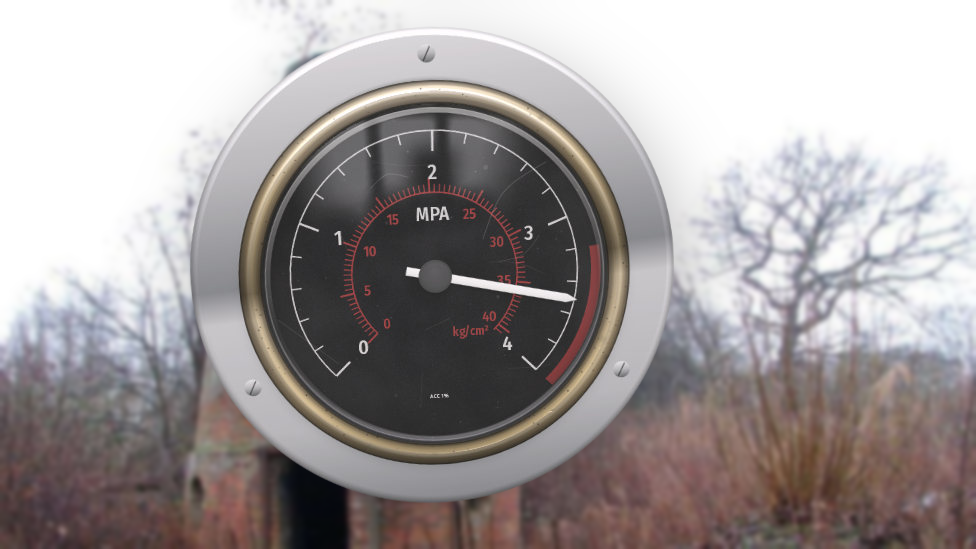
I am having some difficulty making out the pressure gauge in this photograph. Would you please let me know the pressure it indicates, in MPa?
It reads 3.5 MPa
